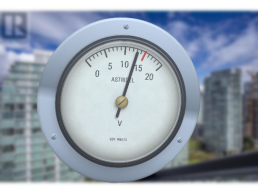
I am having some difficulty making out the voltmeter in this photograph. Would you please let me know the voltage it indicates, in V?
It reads 13 V
